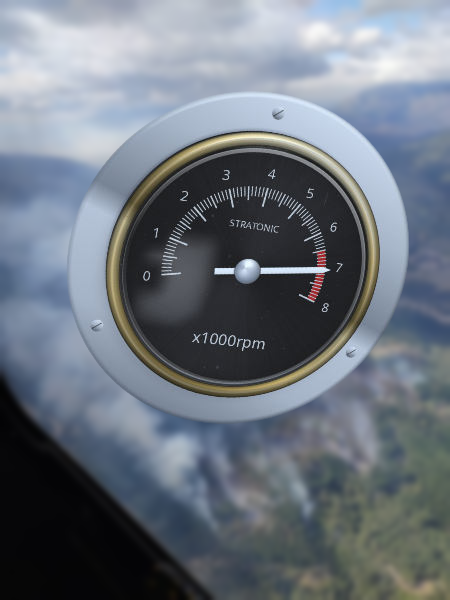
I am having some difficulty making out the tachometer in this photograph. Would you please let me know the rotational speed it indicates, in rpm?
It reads 7000 rpm
